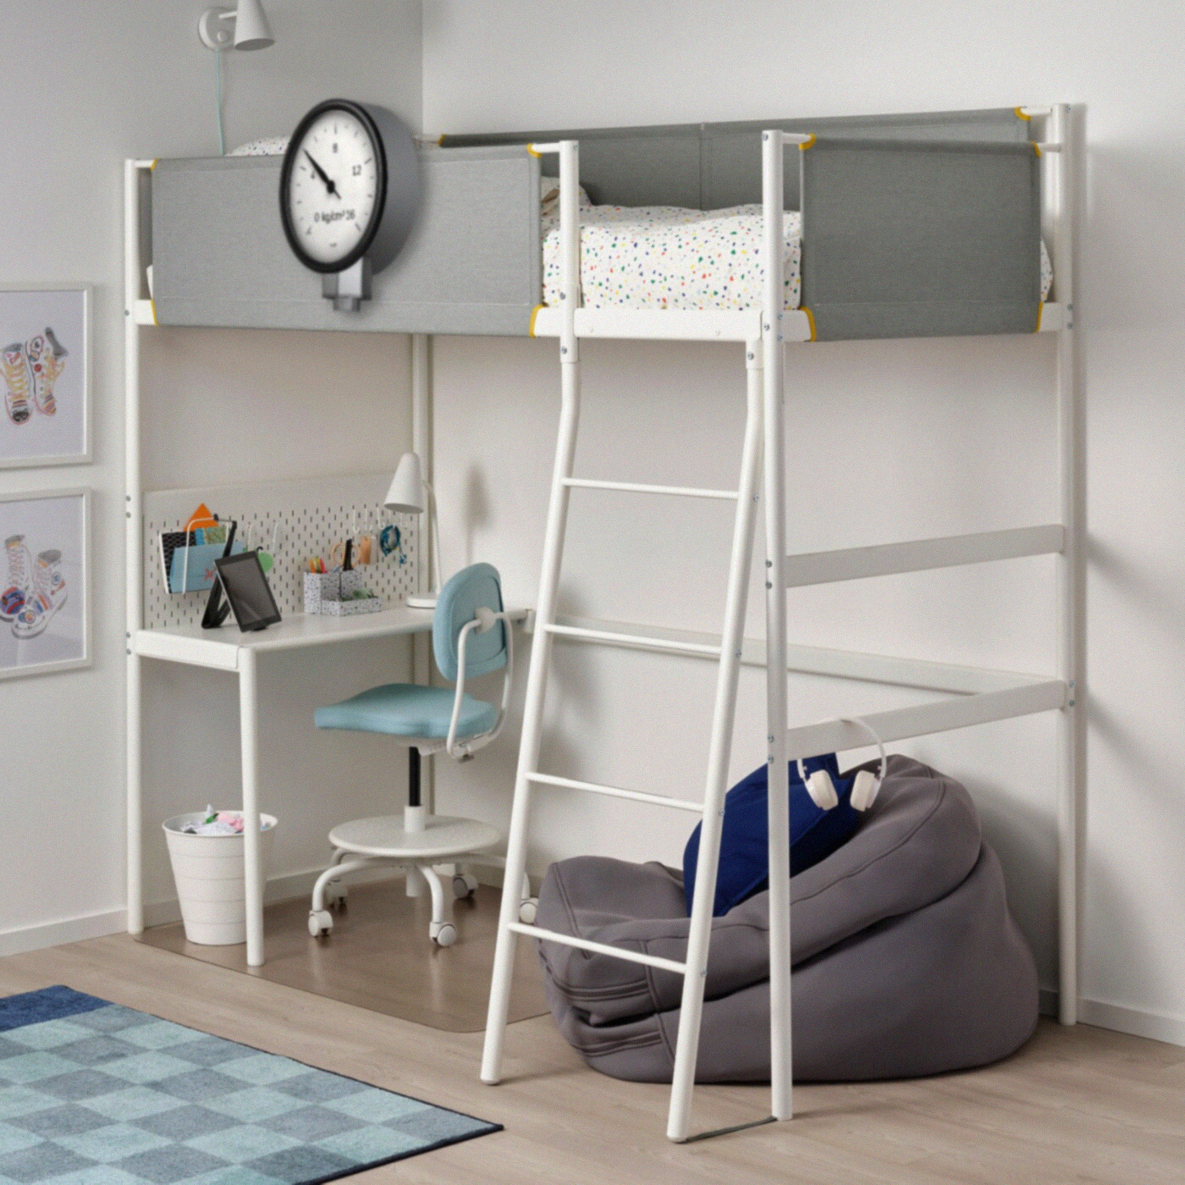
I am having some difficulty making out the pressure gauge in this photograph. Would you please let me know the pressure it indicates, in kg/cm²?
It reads 5 kg/cm²
